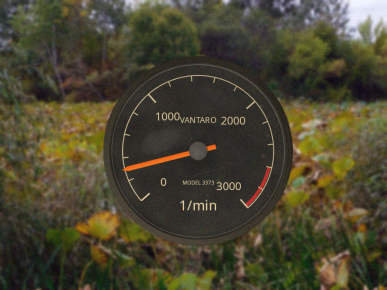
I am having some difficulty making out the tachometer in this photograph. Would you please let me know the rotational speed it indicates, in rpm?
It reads 300 rpm
